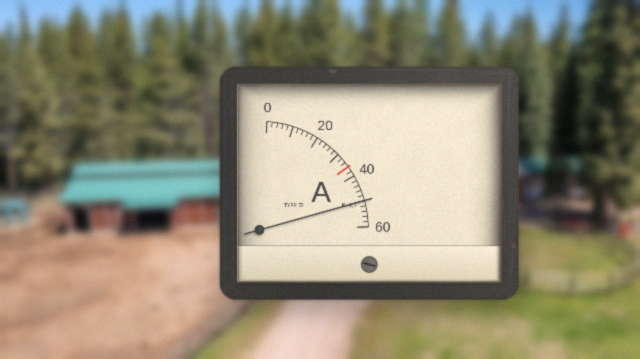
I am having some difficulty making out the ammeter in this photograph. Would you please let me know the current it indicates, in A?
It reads 50 A
